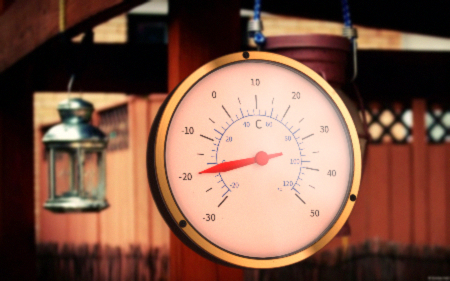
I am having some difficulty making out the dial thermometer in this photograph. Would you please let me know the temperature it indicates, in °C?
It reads -20 °C
